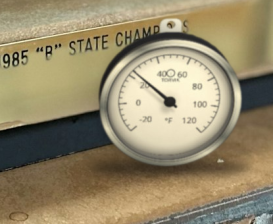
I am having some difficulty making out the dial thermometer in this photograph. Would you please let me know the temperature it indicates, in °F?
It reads 24 °F
